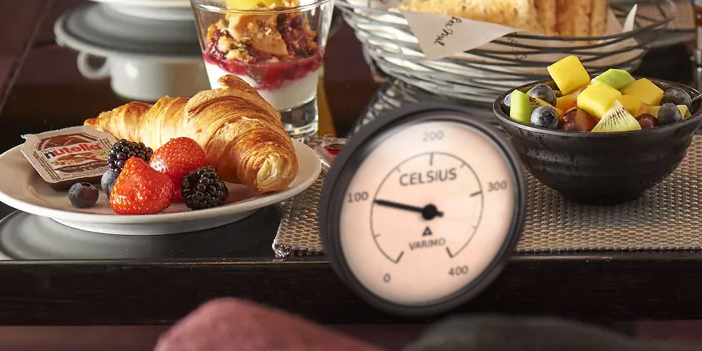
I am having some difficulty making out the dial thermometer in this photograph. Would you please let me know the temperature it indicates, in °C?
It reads 100 °C
